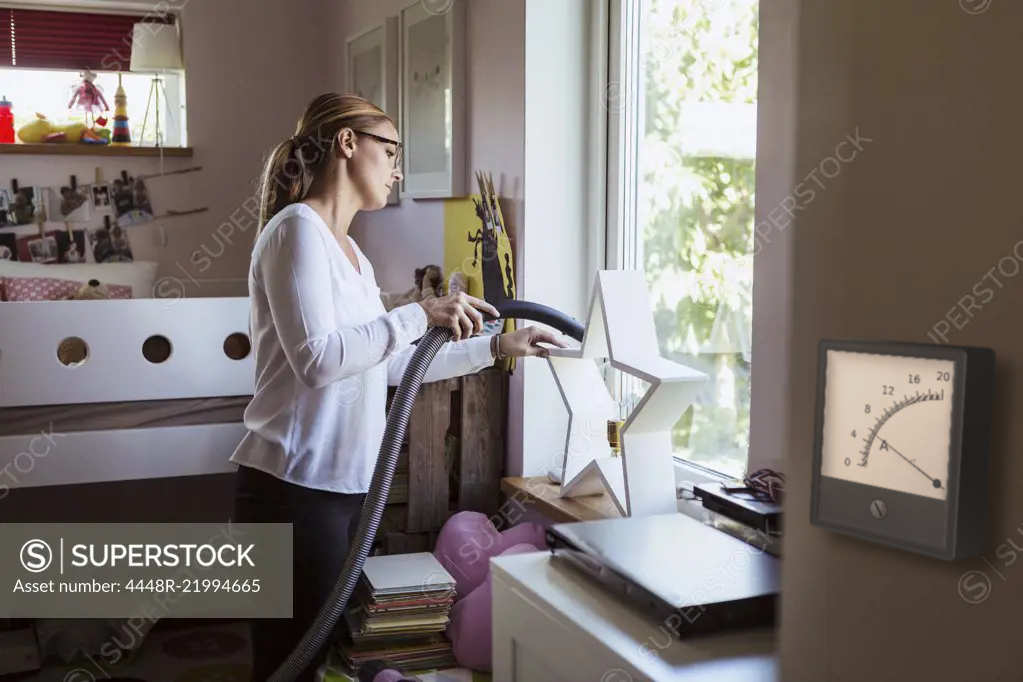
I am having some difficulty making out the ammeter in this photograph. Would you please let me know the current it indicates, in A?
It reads 6 A
